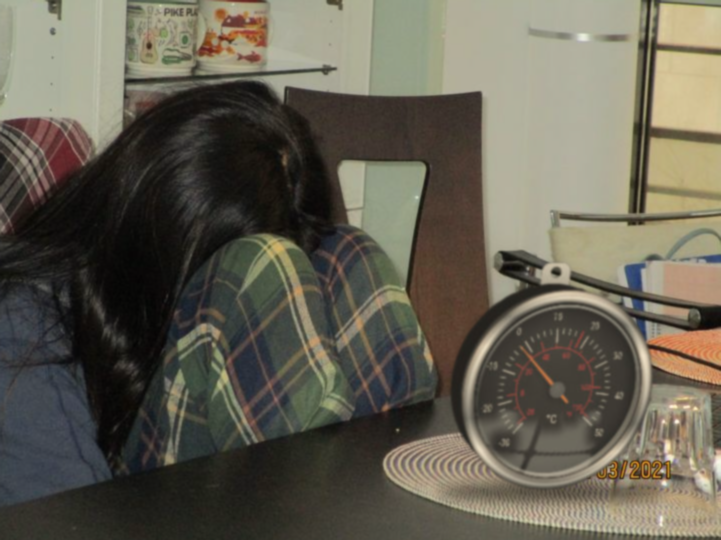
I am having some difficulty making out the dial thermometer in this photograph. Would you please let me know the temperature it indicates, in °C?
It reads -2 °C
